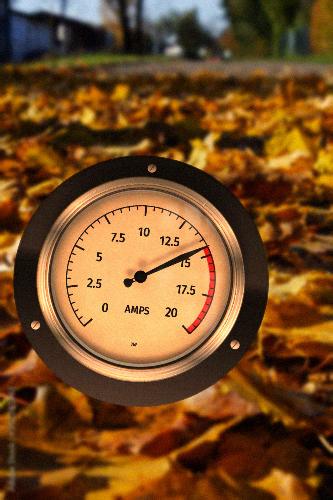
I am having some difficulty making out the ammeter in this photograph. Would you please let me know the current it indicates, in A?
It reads 14.5 A
